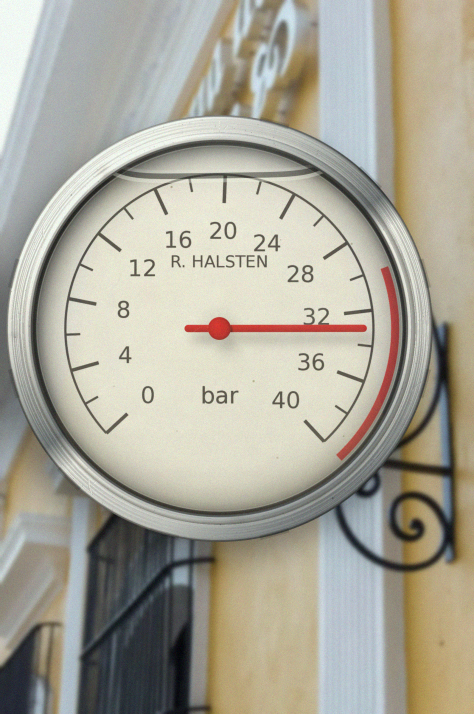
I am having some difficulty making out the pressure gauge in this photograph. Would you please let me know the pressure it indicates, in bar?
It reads 33 bar
